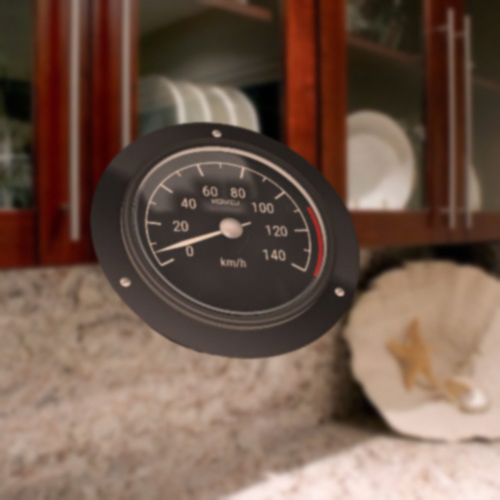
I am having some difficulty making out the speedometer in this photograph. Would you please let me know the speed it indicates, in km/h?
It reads 5 km/h
